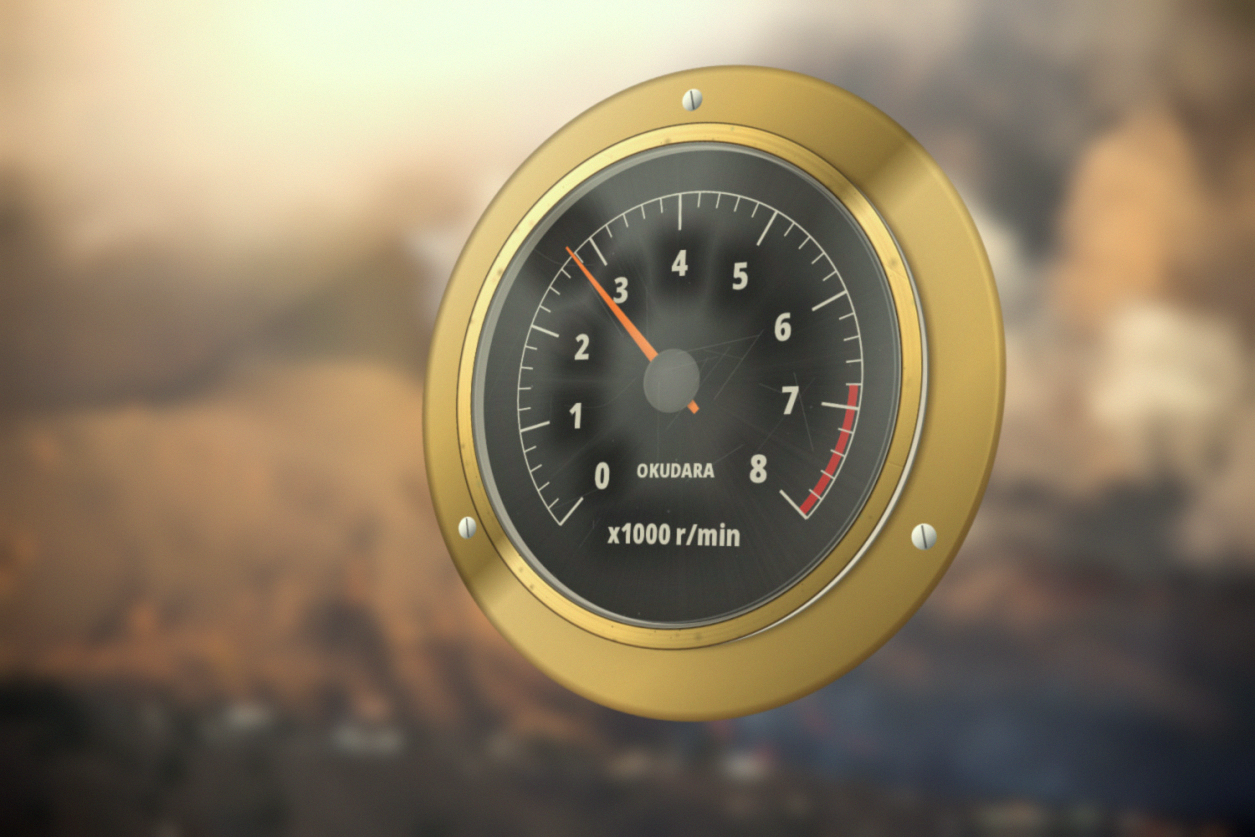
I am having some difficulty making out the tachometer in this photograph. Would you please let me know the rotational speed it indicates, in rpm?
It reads 2800 rpm
